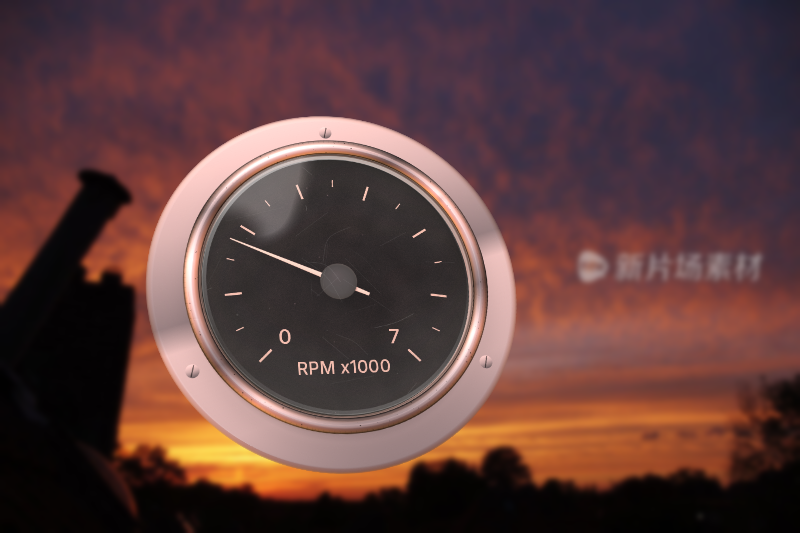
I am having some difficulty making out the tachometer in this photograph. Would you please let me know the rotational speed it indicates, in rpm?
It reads 1750 rpm
